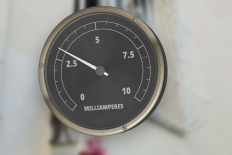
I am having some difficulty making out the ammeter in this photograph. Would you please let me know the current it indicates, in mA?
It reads 3 mA
